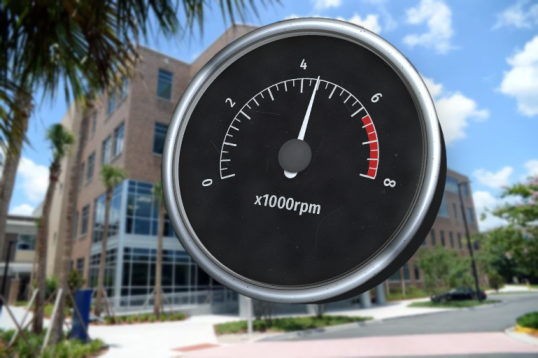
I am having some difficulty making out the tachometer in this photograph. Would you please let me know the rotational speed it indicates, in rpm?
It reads 4500 rpm
